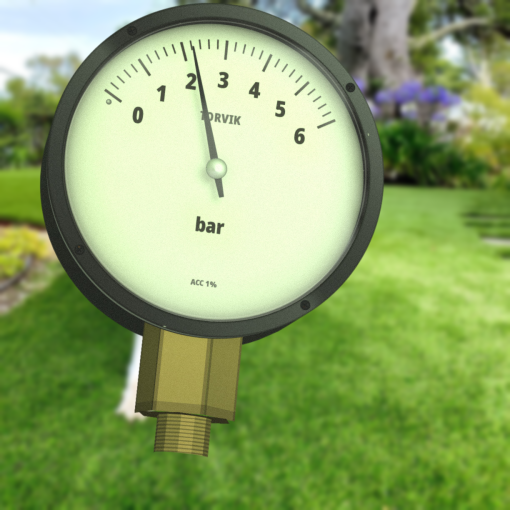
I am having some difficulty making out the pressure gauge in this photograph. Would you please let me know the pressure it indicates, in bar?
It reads 2.2 bar
